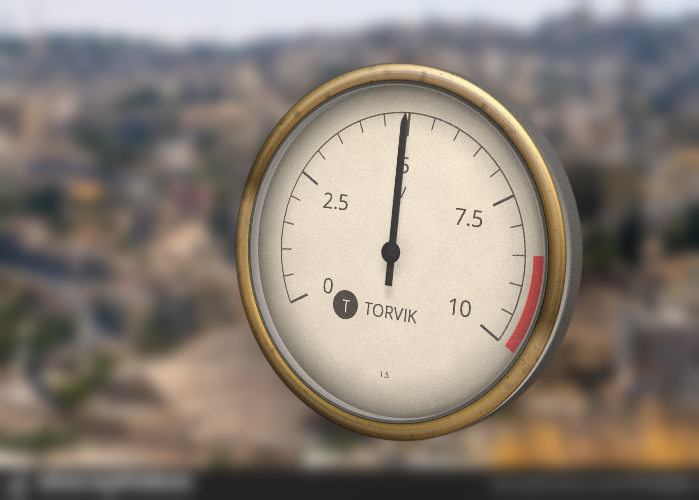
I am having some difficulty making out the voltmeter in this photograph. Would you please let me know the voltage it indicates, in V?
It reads 5 V
